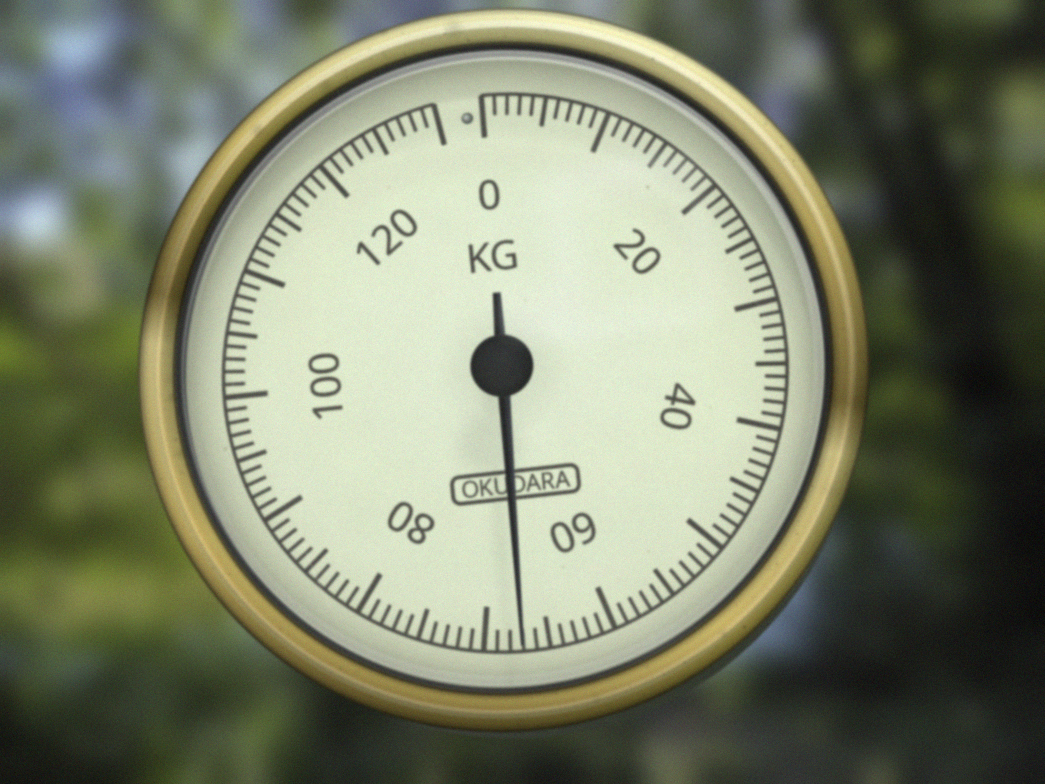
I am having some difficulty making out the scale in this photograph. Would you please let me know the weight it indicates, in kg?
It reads 67 kg
